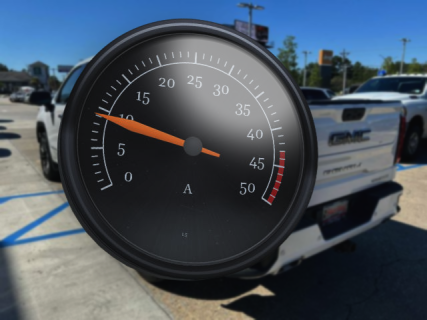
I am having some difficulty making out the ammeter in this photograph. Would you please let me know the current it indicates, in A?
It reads 9 A
